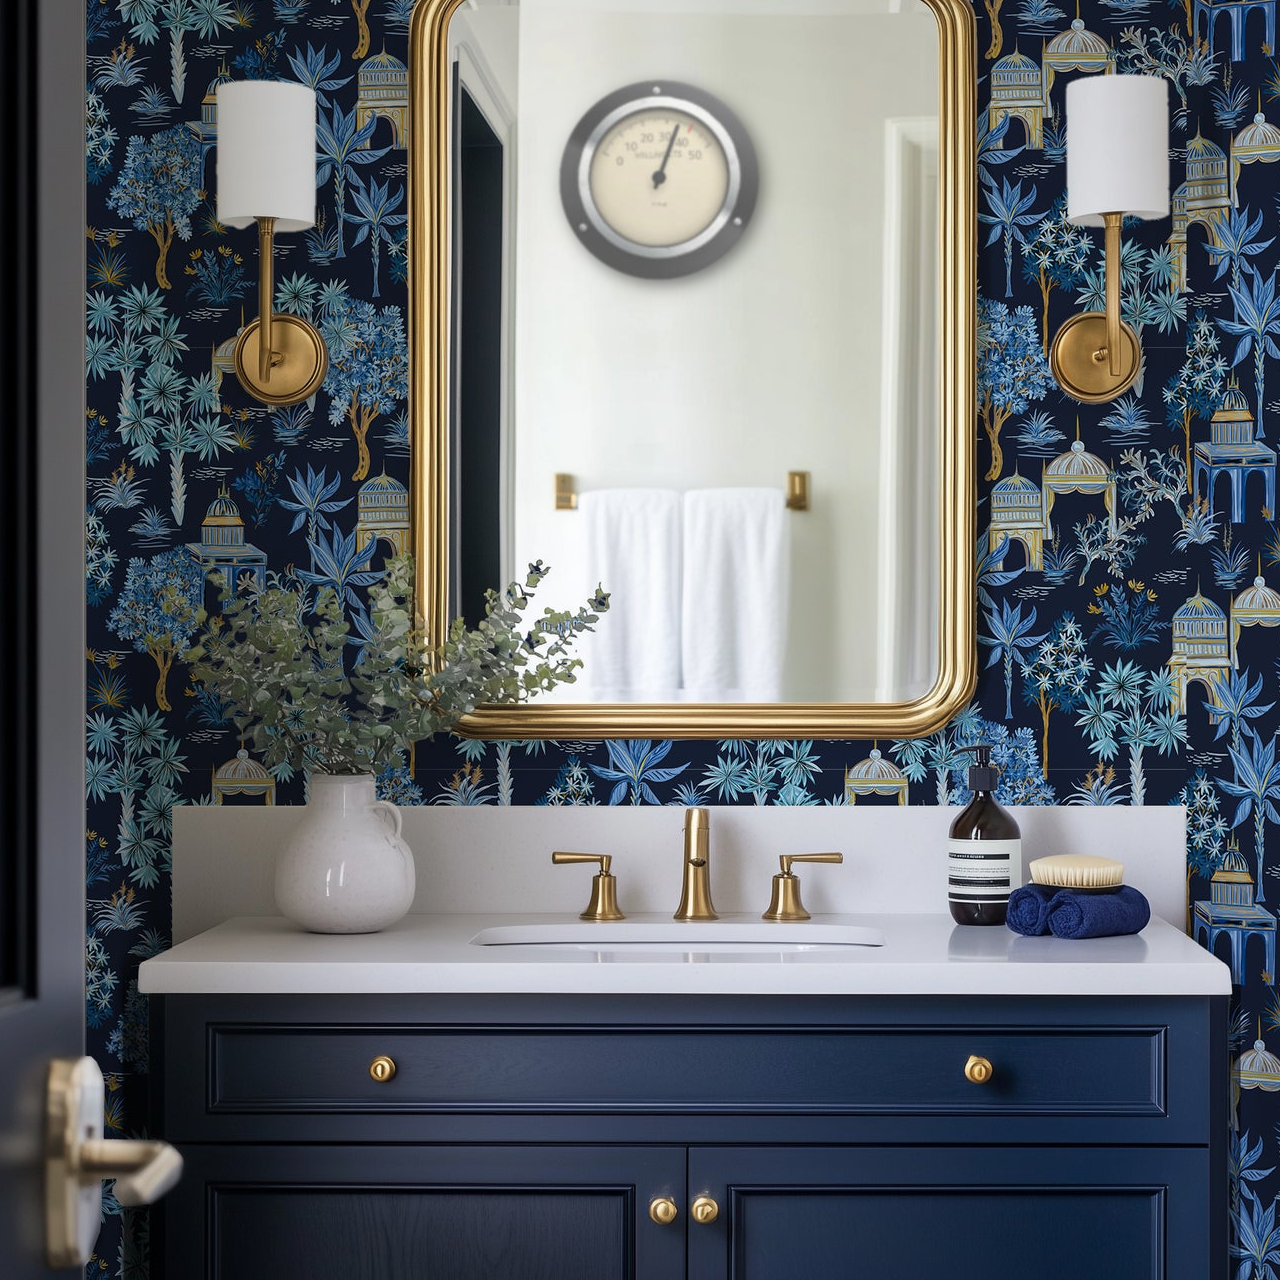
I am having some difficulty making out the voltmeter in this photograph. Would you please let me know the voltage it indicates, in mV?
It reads 35 mV
